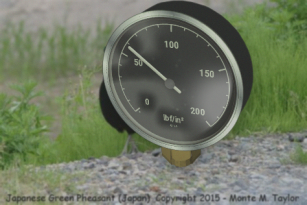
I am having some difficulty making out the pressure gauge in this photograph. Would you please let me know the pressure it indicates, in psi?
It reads 60 psi
